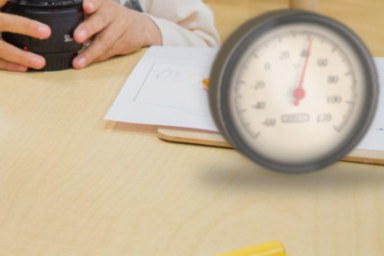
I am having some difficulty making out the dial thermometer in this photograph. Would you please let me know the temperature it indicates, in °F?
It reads 40 °F
